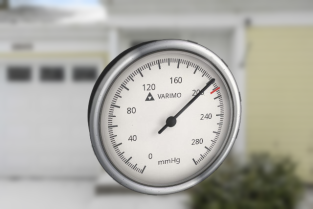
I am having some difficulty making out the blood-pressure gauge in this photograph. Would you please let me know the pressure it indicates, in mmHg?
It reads 200 mmHg
